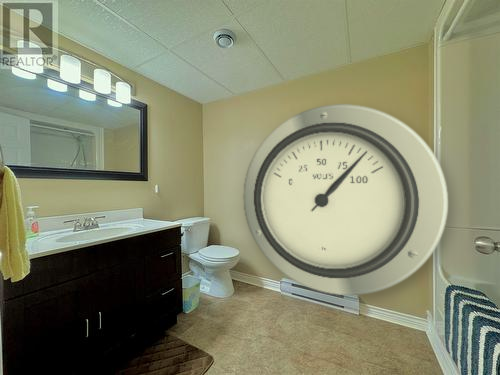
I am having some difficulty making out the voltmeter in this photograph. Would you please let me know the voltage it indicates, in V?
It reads 85 V
